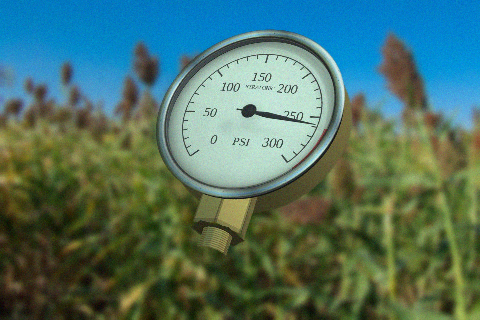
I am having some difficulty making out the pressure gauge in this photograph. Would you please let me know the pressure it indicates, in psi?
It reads 260 psi
